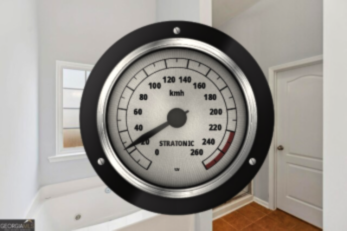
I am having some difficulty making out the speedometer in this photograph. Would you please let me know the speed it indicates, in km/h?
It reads 25 km/h
